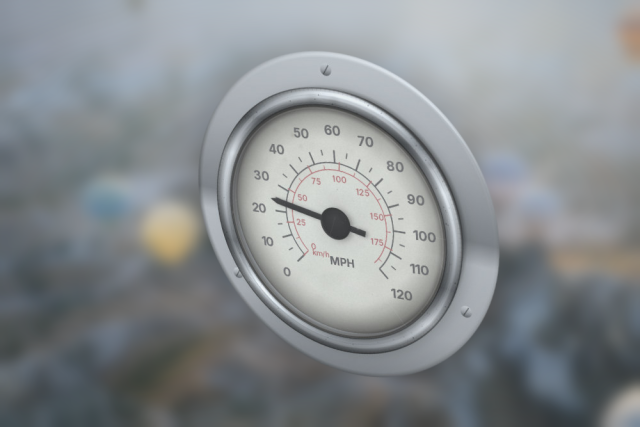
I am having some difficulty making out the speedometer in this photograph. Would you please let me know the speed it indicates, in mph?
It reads 25 mph
